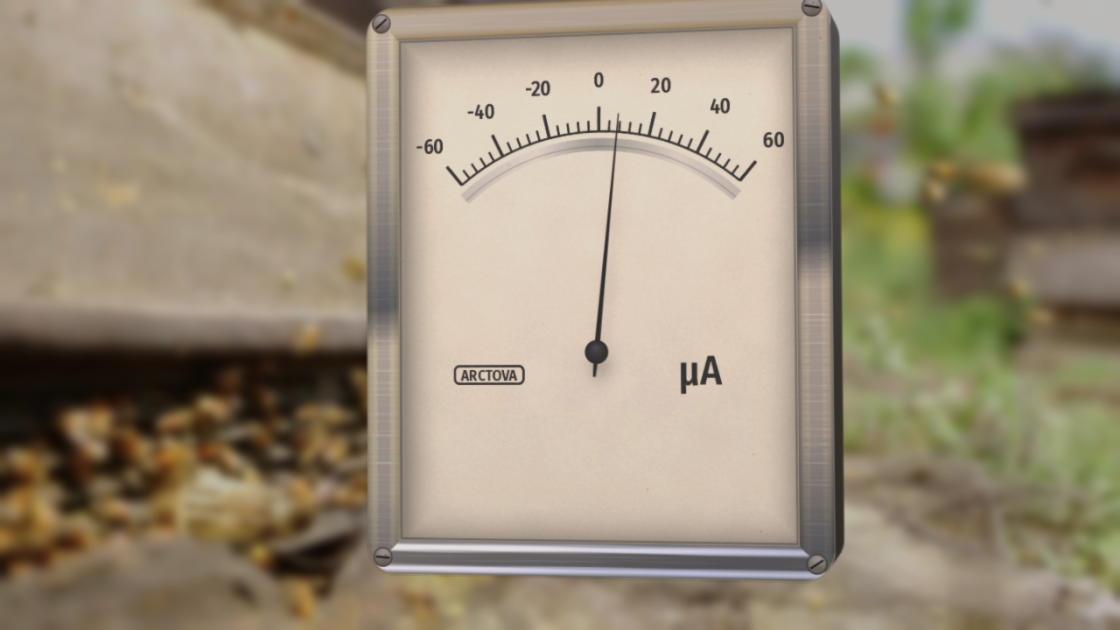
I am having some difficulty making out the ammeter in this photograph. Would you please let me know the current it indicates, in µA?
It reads 8 µA
